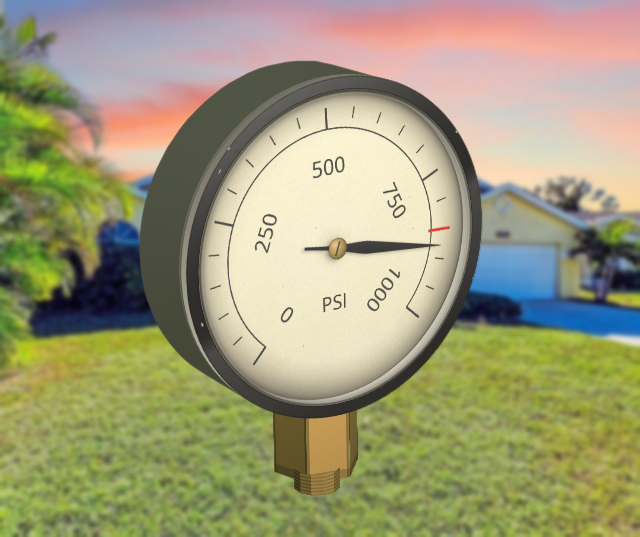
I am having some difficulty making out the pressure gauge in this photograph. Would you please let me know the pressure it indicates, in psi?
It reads 875 psi
